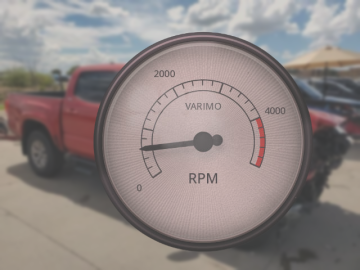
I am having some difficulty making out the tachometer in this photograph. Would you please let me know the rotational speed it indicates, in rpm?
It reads 600 rpm
